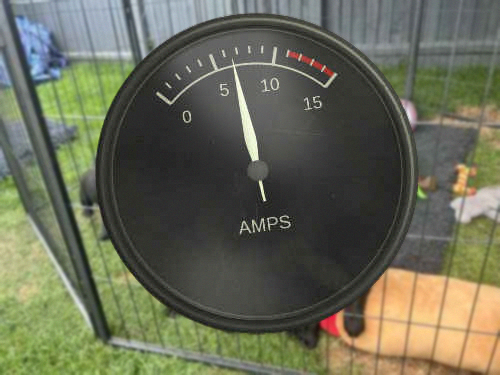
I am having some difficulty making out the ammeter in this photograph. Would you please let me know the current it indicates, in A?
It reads 6.5 A
